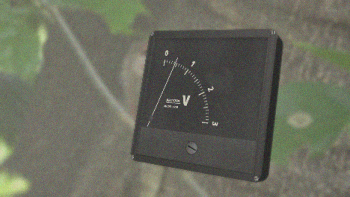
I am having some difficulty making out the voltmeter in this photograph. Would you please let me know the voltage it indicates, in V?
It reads 0.5 V
